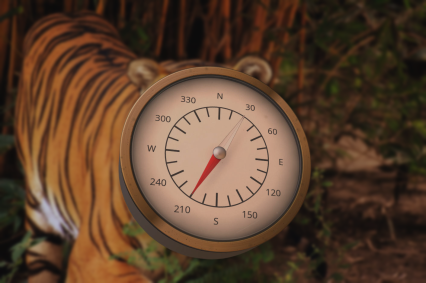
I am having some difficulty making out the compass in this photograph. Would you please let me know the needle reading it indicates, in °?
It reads 210 °
